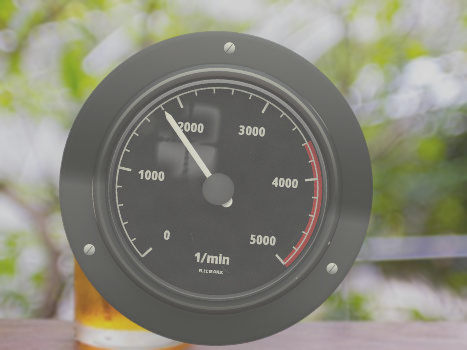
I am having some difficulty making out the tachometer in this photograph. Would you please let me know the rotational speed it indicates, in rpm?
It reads 1800 rpm
